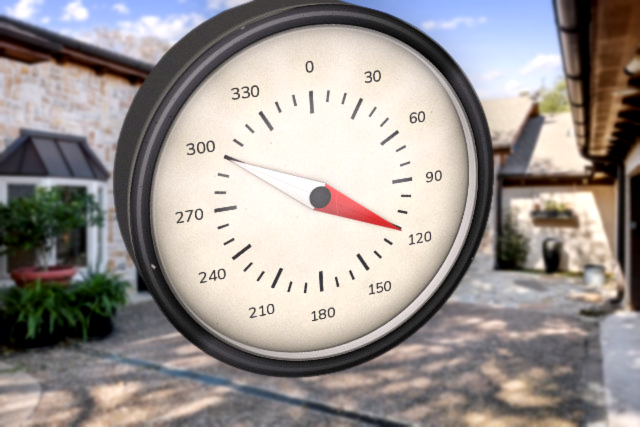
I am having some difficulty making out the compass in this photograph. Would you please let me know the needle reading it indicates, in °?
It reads 120 °
